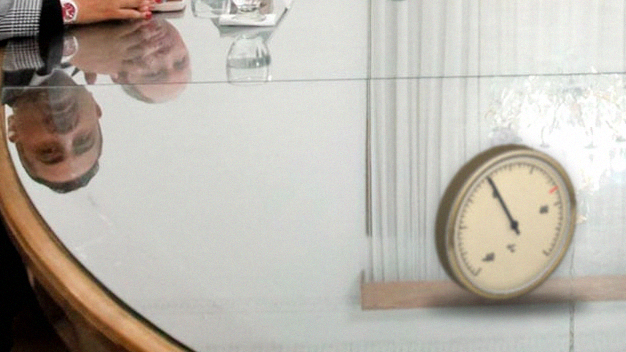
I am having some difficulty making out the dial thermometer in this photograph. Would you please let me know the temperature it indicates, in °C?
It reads 0 °C
